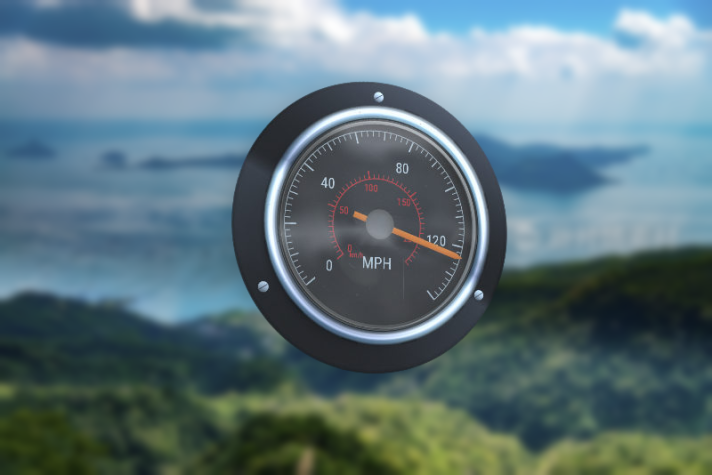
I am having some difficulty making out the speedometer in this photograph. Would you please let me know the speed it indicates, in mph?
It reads 124 mph
